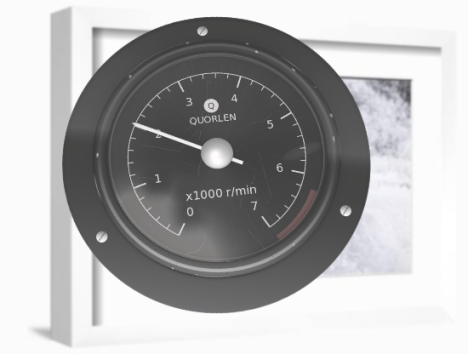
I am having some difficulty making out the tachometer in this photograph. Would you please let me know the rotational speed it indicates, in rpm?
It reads 2000 rpm
